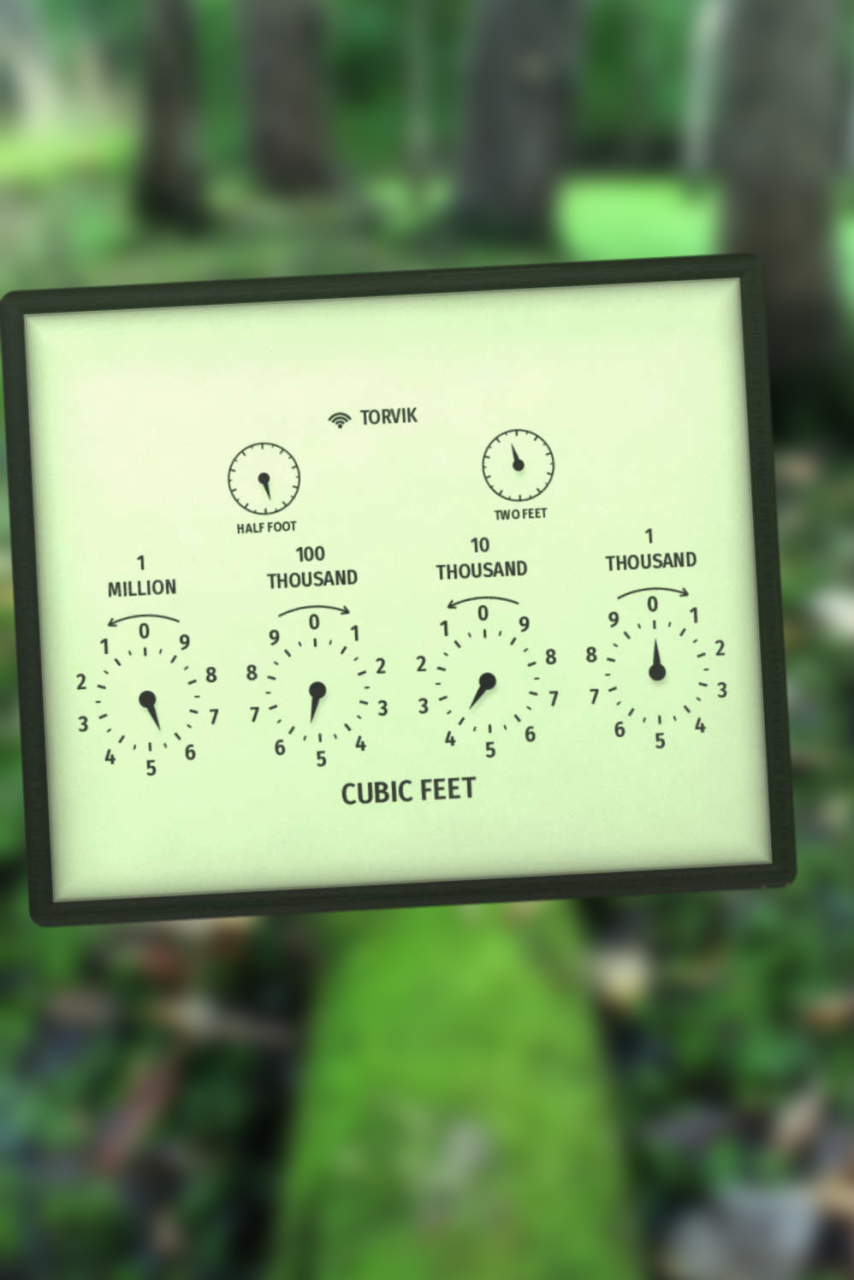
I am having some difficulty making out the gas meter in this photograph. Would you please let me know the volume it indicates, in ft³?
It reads 554000 ft³
